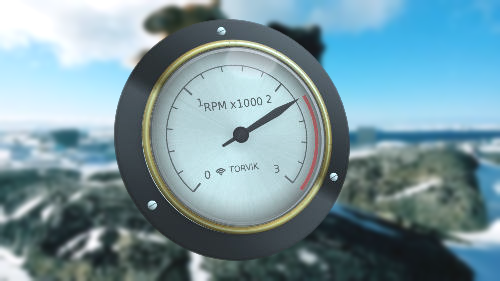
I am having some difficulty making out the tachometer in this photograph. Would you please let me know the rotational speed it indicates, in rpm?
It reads 2200 rpm
